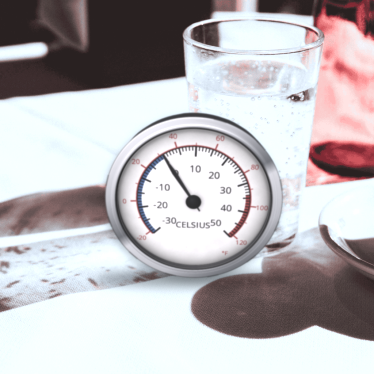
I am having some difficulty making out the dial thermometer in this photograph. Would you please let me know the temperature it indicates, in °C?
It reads 0 °C
